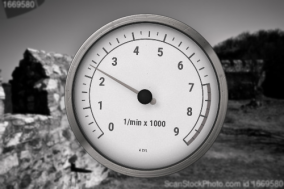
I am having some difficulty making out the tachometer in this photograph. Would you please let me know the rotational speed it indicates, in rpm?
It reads 2375 rpm
